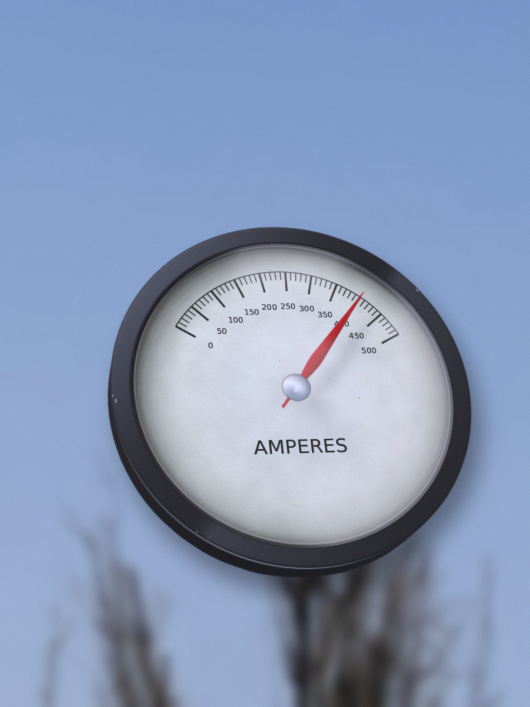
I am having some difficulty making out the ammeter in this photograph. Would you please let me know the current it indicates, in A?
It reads 400 A
